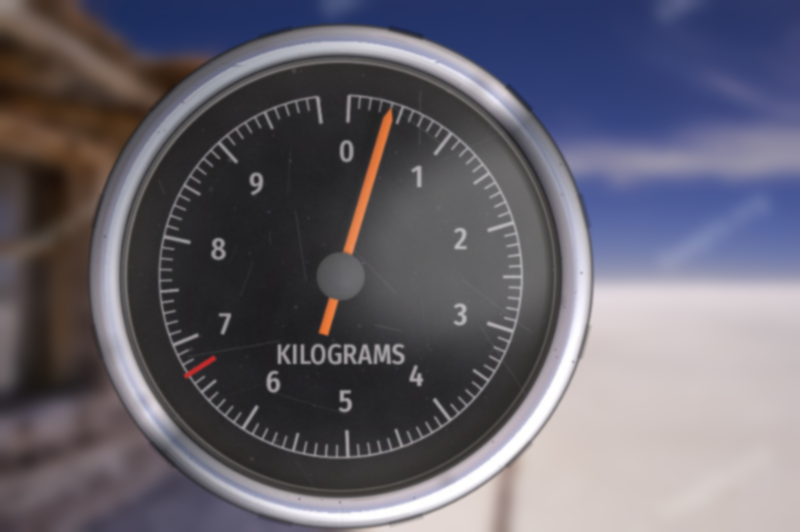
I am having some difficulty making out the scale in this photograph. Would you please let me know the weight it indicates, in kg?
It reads 0.4 kg
